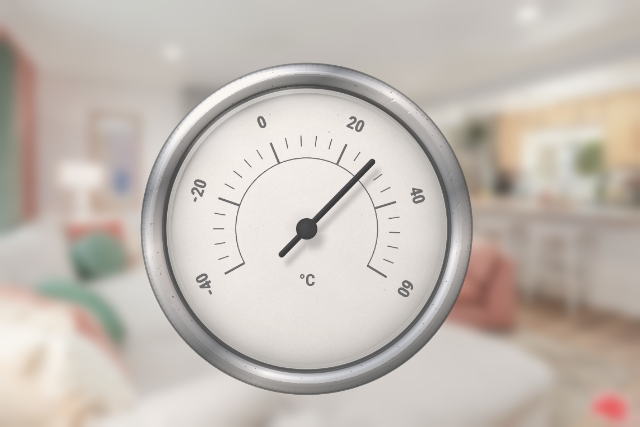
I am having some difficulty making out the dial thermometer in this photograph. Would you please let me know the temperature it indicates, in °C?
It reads 28 °C
